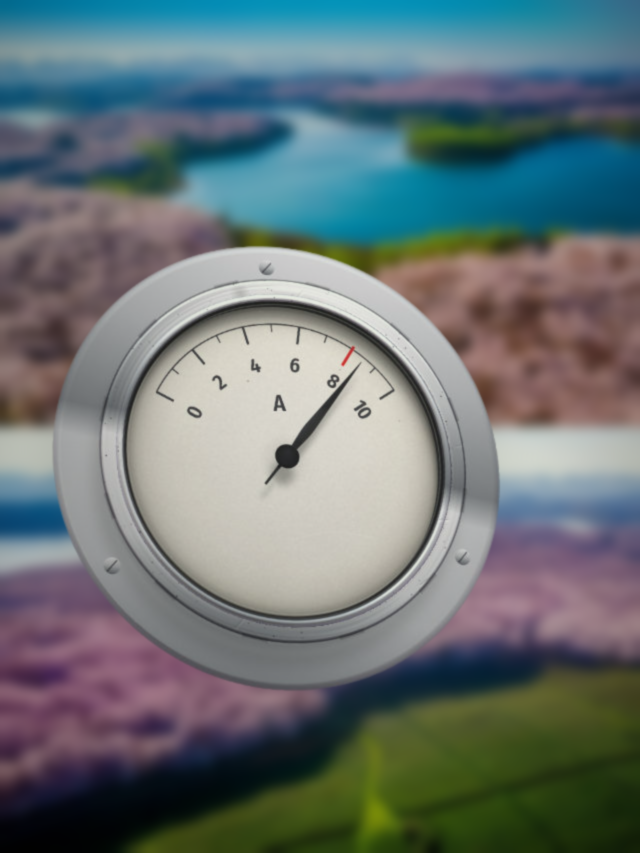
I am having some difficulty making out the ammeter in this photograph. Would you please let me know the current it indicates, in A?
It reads 8.5 A
